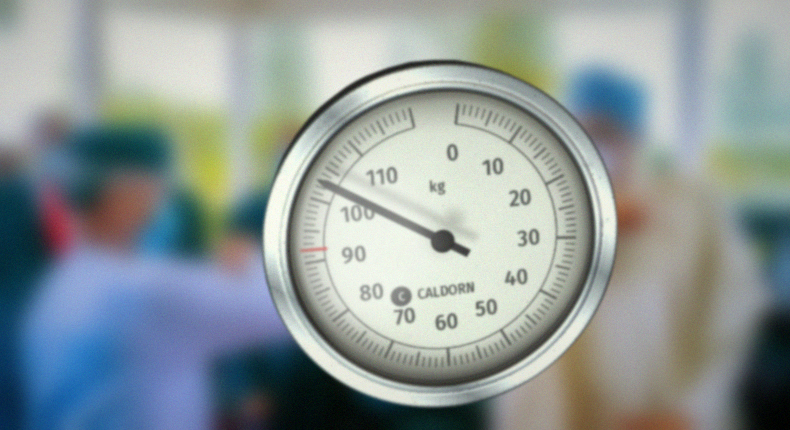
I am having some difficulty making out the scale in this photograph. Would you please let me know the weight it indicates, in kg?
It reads 103 kg
